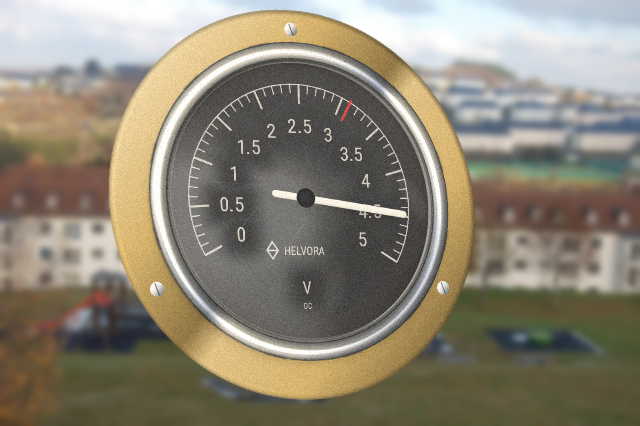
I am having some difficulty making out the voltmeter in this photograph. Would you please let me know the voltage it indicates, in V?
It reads 4.5 V
